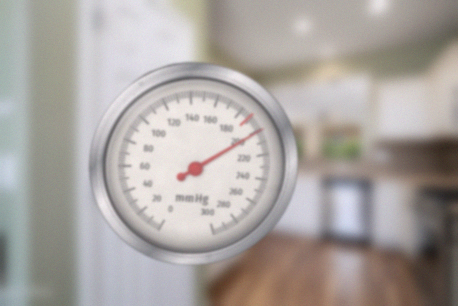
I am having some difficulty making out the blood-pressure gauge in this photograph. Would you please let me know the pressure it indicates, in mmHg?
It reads 200 mmHg
